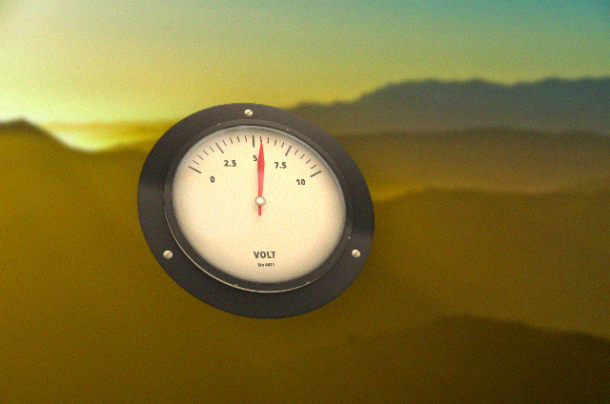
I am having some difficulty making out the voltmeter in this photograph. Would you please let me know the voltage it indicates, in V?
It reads 5.5 V
